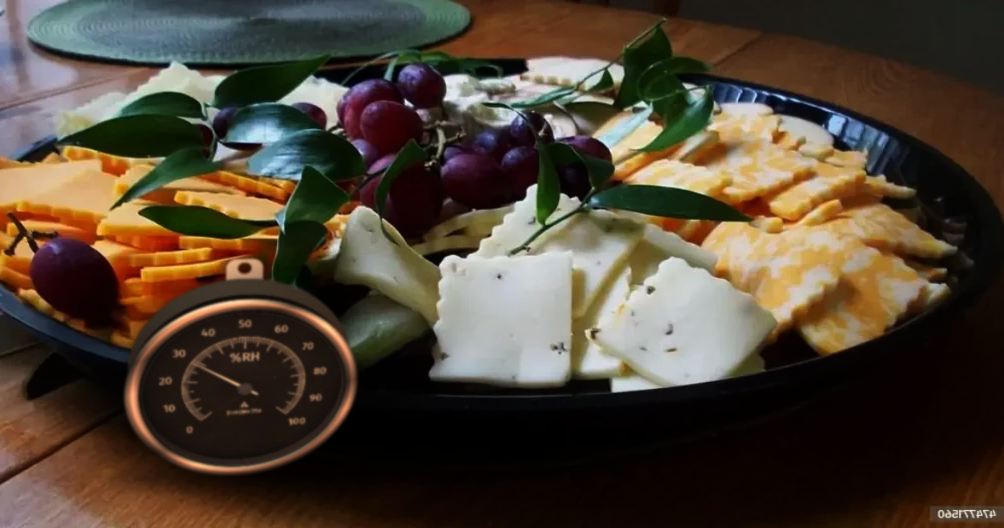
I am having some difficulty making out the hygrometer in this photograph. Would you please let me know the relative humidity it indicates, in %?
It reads 30 %
